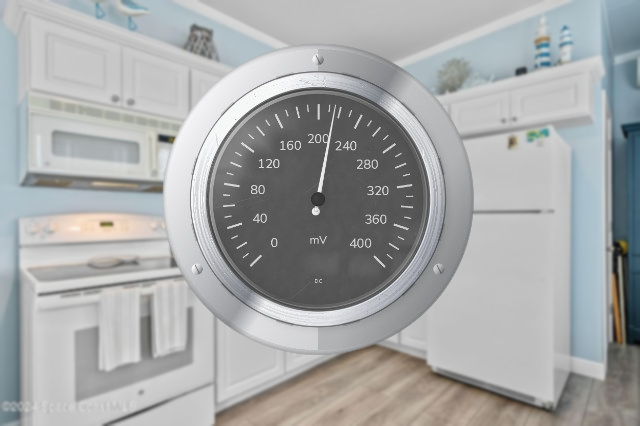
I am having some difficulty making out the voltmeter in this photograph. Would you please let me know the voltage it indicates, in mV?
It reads 215 mV
